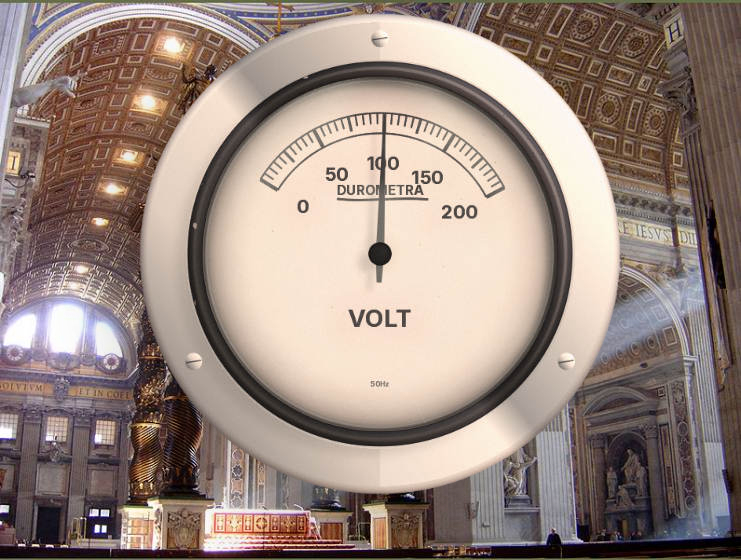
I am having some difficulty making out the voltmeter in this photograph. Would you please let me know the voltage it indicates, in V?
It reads 100 V
